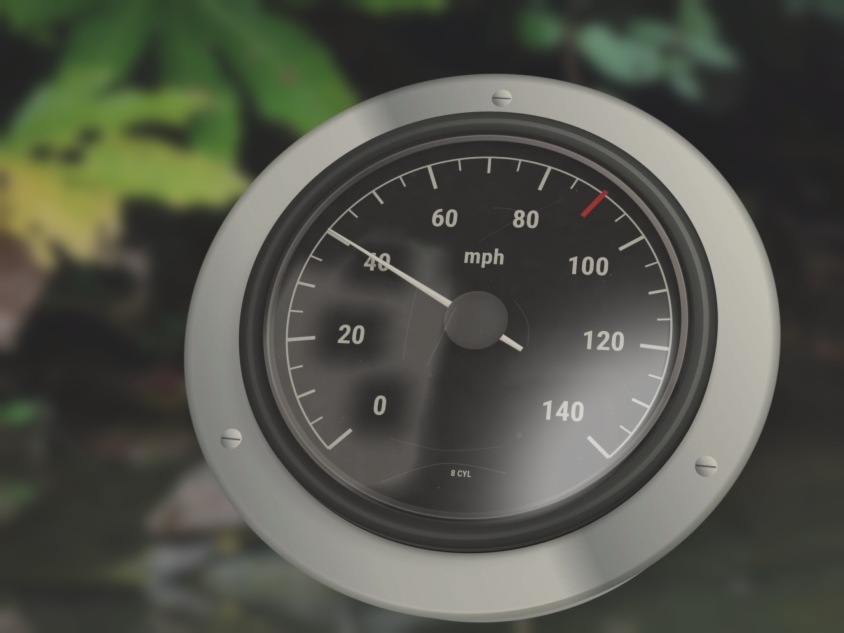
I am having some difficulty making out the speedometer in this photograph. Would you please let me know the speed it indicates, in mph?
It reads 40 mph
